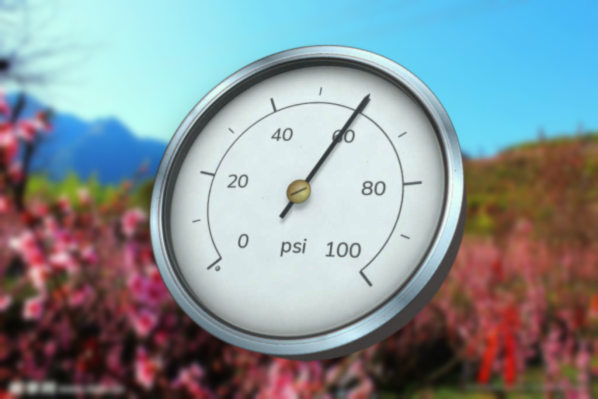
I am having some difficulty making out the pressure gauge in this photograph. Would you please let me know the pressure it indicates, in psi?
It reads 60 psi
